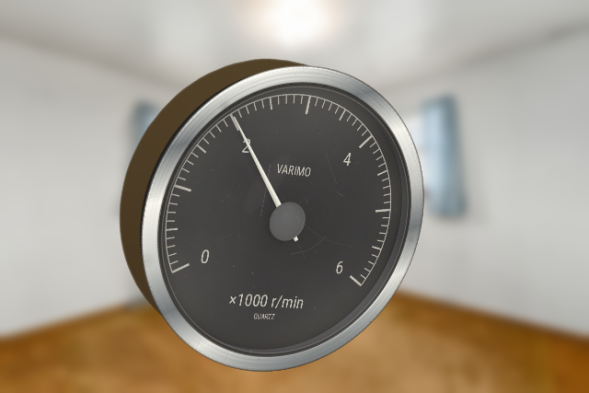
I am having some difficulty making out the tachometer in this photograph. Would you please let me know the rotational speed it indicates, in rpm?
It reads 2000 rpm
